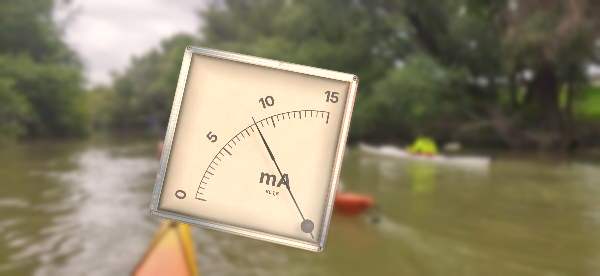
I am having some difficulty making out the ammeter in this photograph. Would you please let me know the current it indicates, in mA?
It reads 8.5 mA
